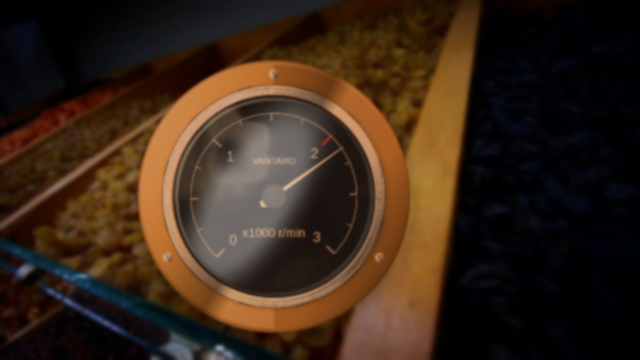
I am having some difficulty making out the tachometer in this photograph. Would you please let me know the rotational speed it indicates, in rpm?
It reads 2125 rpm
